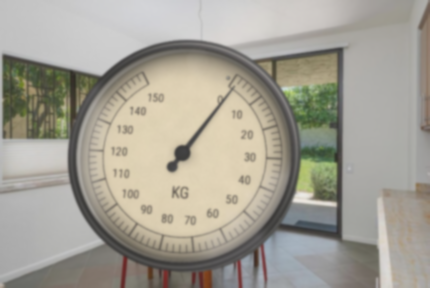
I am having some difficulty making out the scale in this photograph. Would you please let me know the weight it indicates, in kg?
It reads 2 kg
